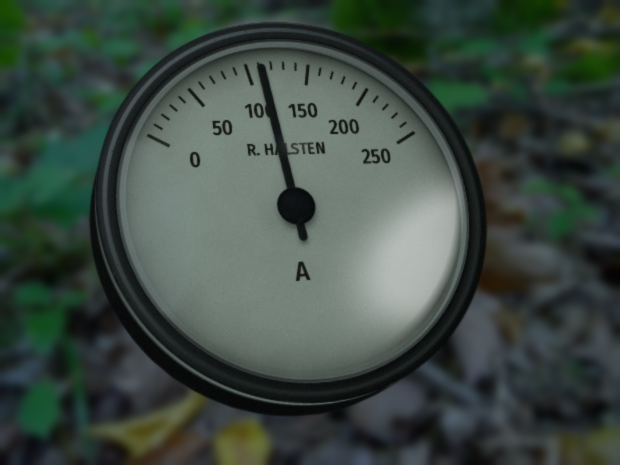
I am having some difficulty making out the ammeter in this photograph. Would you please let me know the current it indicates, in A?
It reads 110 A
